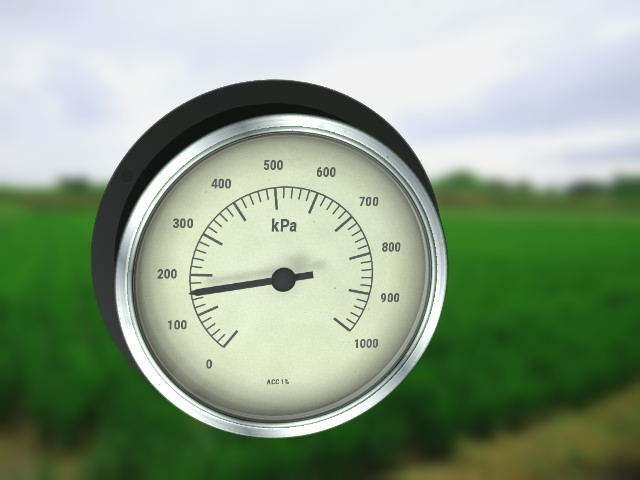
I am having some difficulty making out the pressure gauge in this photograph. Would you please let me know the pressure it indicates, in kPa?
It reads 160 kPa
